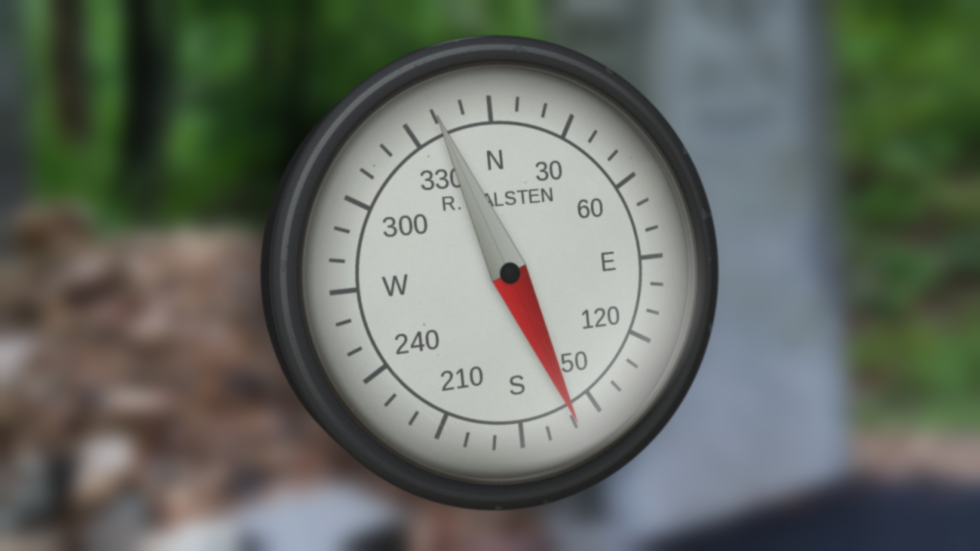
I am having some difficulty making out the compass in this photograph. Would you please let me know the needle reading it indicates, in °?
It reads 160 °
